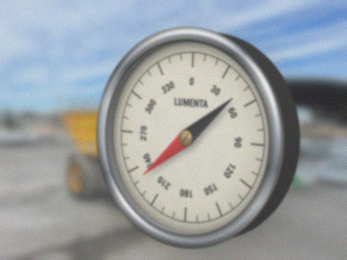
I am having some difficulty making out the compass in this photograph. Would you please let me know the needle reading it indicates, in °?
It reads 230 °
